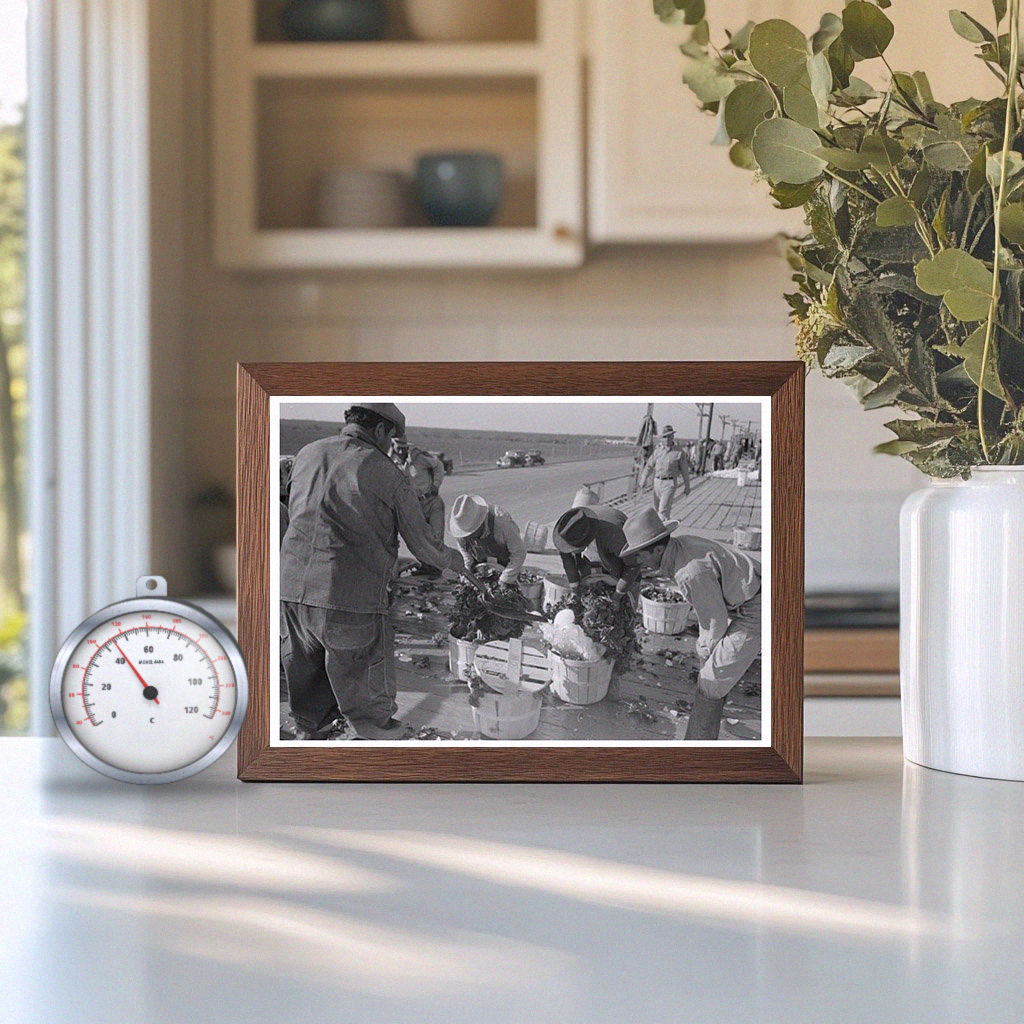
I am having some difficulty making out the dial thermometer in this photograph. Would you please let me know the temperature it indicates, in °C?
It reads 45 °C
